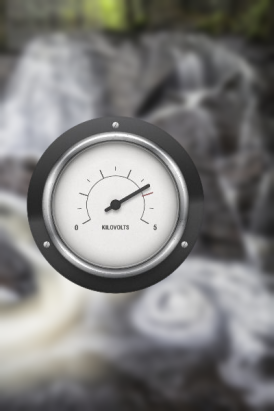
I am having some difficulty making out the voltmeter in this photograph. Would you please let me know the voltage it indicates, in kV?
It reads 3.75 kV
